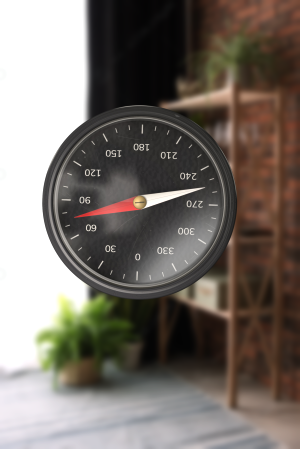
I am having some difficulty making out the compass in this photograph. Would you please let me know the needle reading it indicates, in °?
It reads 75 °
